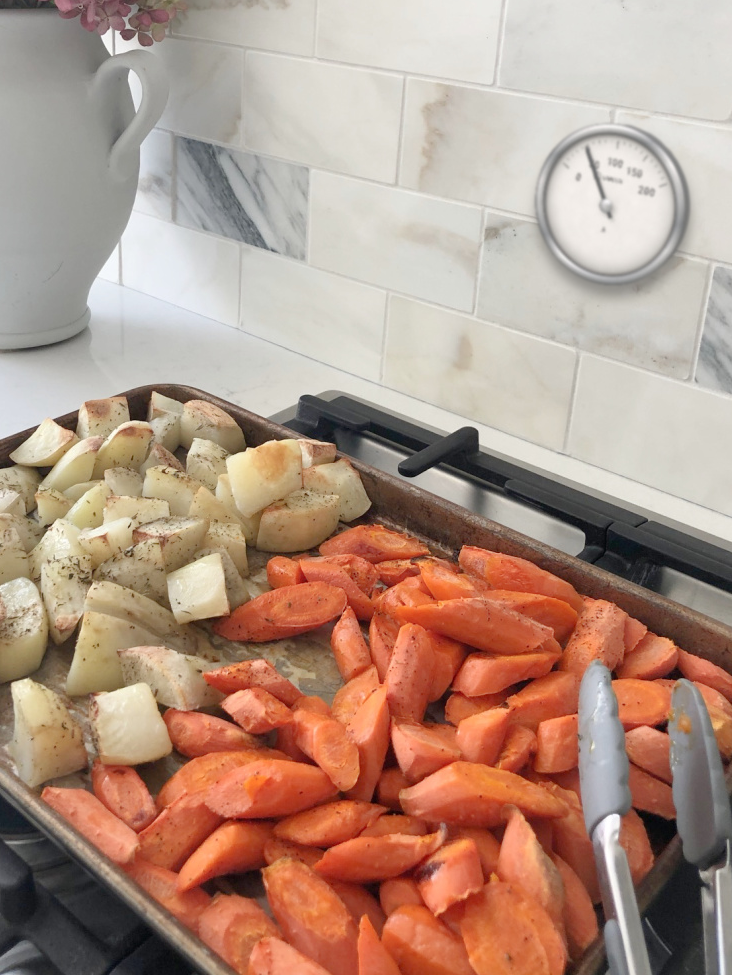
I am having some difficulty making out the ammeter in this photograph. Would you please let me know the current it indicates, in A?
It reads 50 A
